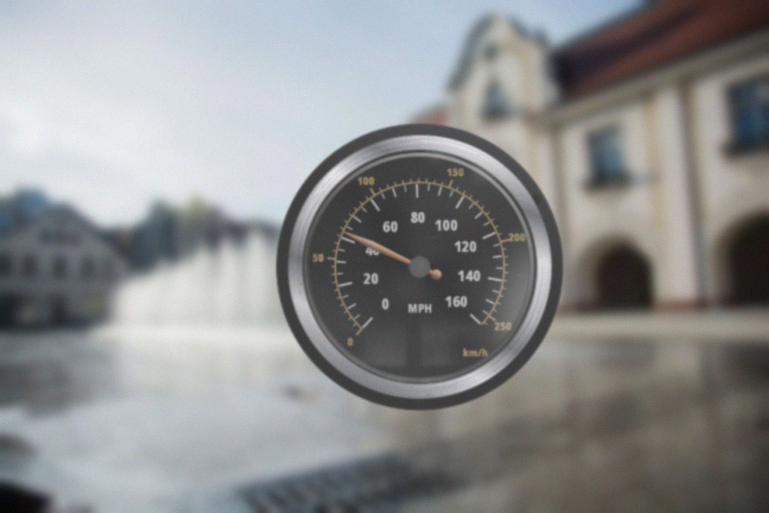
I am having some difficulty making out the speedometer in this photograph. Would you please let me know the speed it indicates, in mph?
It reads 42.5 mph
